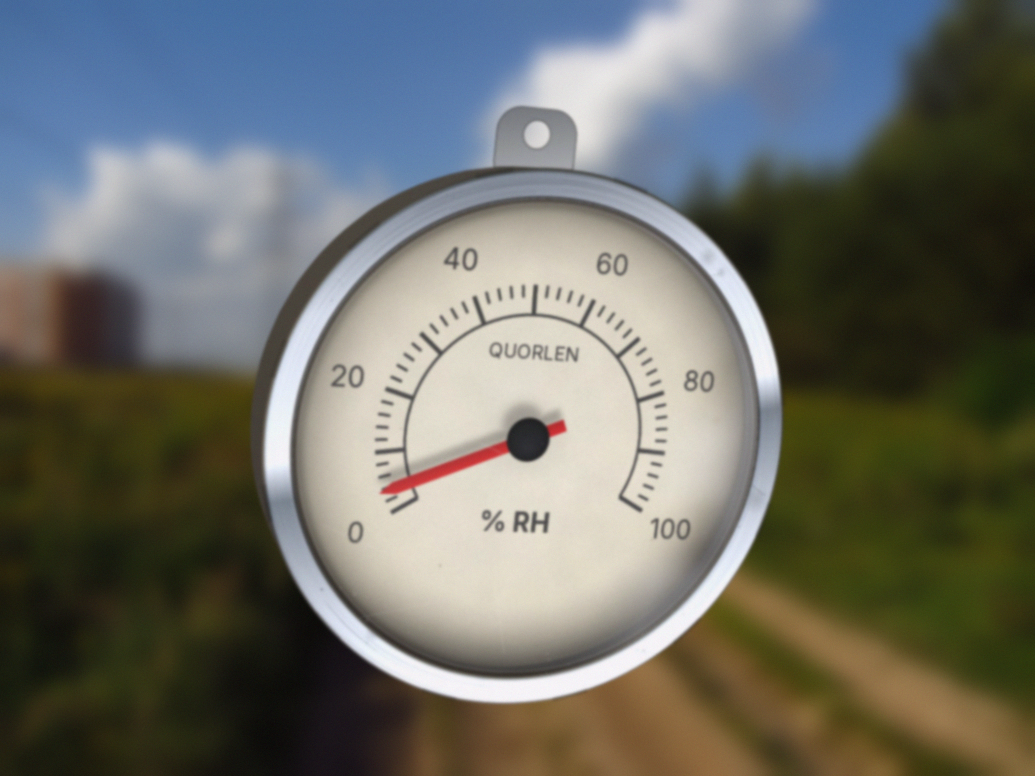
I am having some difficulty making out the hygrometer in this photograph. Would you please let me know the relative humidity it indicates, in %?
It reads 4 %
